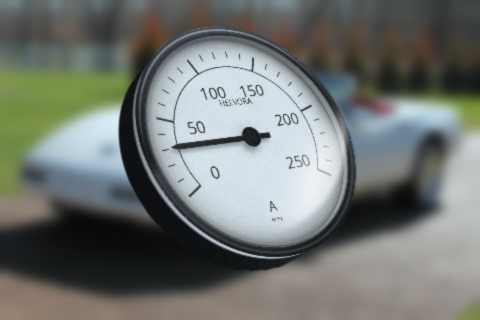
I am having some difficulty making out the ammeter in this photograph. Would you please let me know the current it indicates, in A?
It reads 30 A
